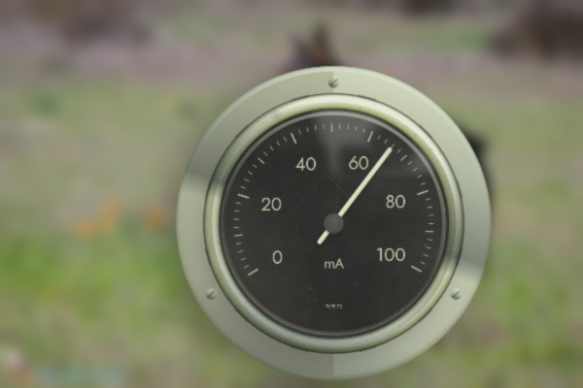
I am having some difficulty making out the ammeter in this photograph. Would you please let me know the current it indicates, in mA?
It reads 66 mA
